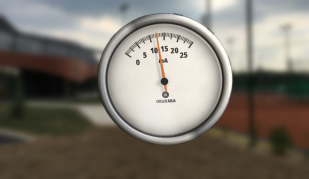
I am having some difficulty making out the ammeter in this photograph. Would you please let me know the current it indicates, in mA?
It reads 12.5 mA
